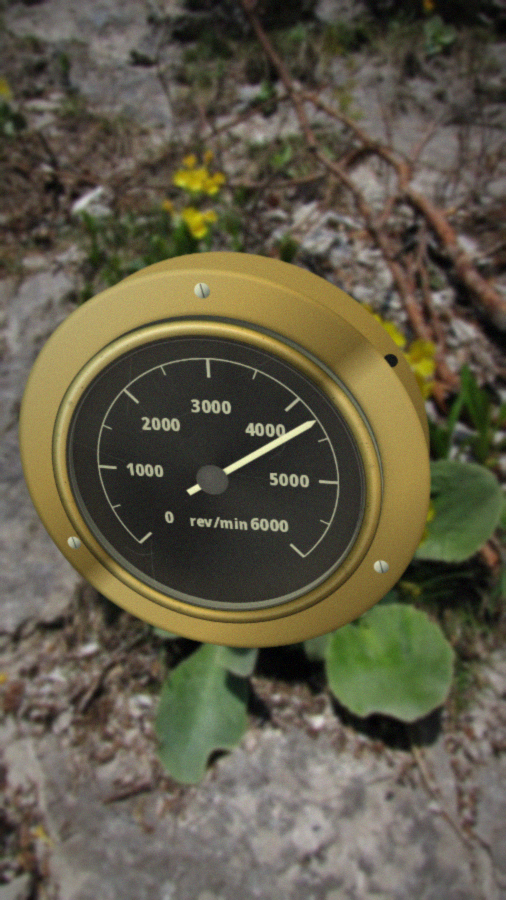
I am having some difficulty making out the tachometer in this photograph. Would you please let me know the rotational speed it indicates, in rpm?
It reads 4250 rpm
